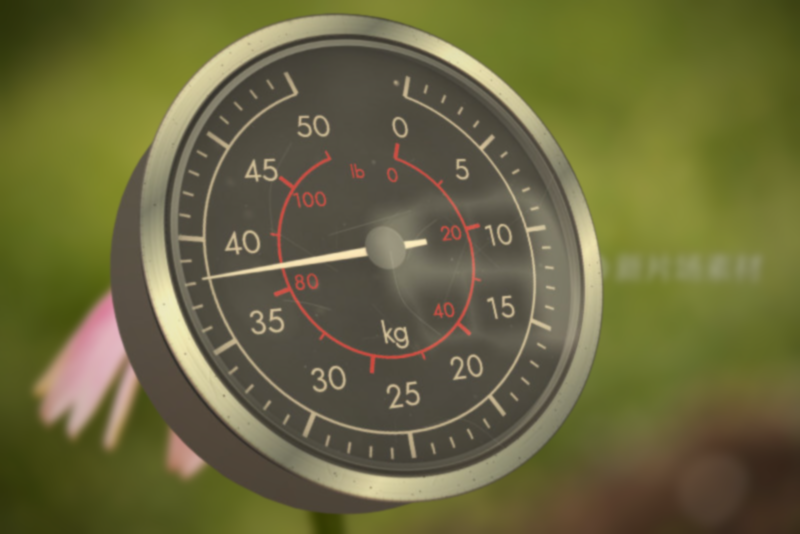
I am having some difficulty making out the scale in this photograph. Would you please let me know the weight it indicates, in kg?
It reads 38 kg
